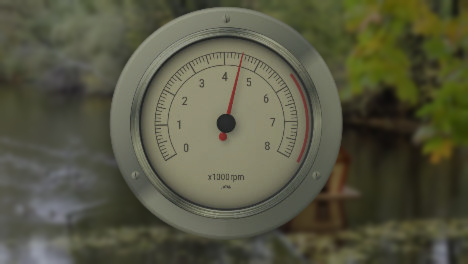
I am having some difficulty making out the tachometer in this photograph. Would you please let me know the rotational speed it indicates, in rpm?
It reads 4500 rpm
